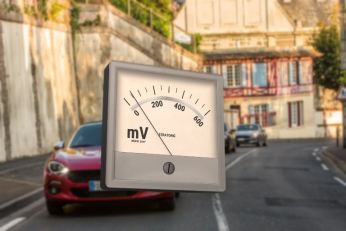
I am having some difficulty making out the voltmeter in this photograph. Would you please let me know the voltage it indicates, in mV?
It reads 50 mV
